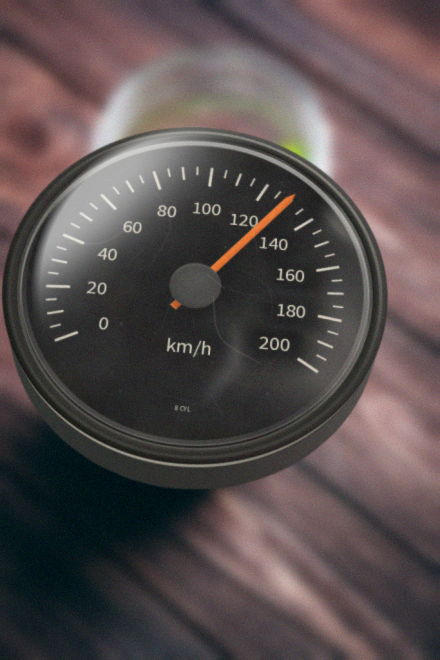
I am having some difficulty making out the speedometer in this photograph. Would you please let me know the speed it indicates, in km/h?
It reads 130 km/h
